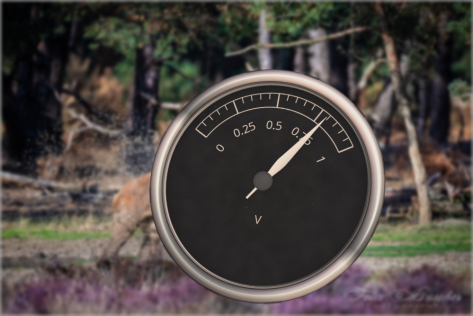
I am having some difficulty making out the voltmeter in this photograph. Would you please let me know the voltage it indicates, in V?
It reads 0.8 V
